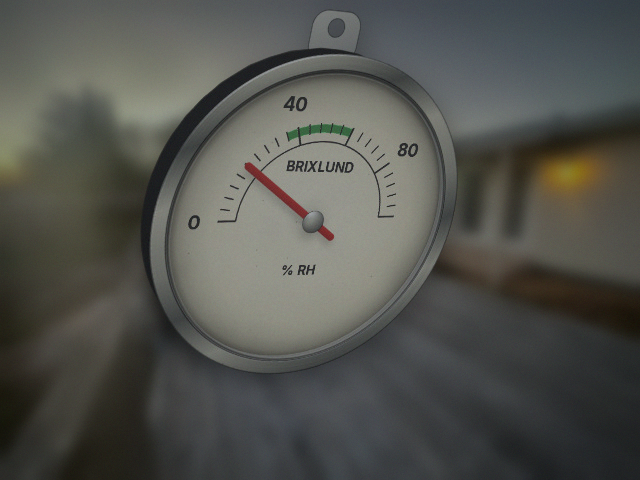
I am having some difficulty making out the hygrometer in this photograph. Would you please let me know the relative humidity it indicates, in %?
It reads 20 %
